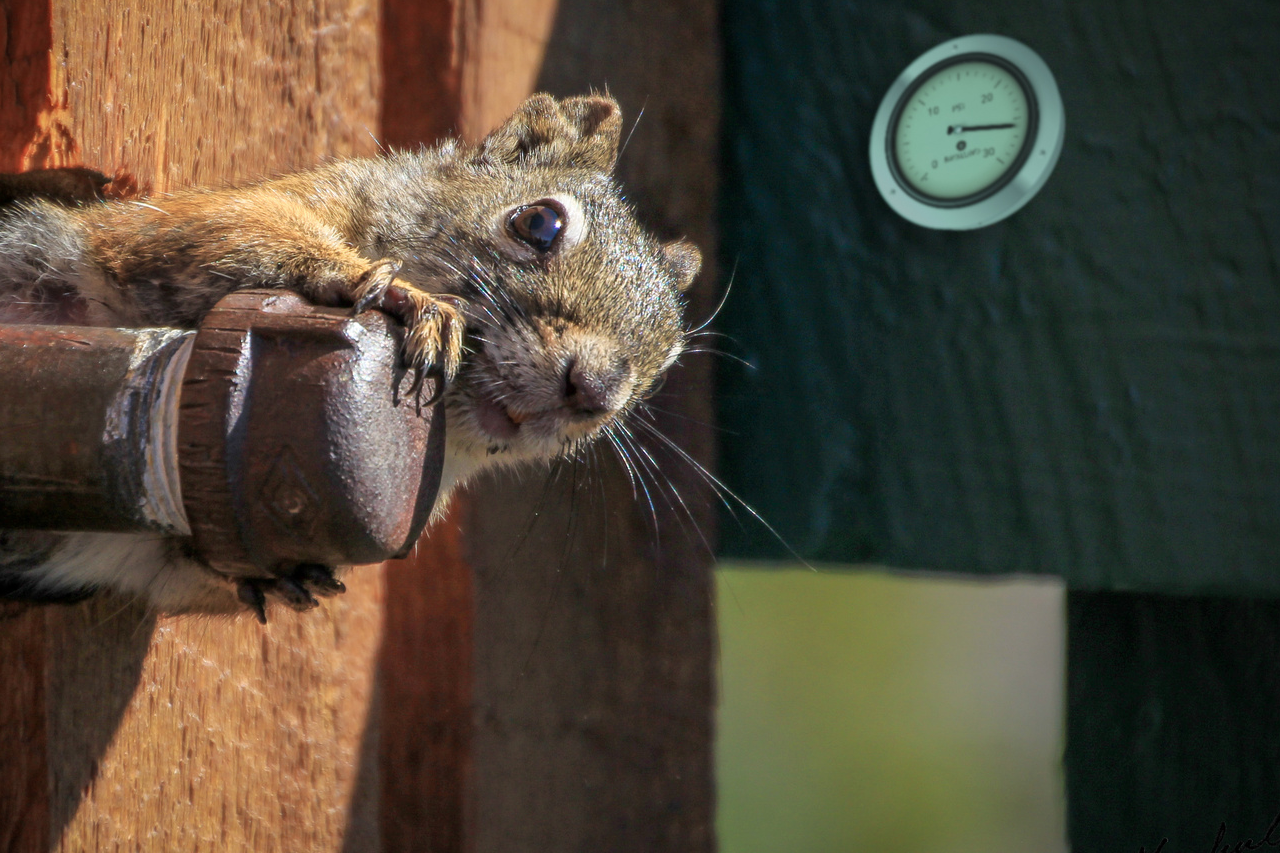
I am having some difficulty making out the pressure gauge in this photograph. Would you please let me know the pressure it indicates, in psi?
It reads 26 psi
